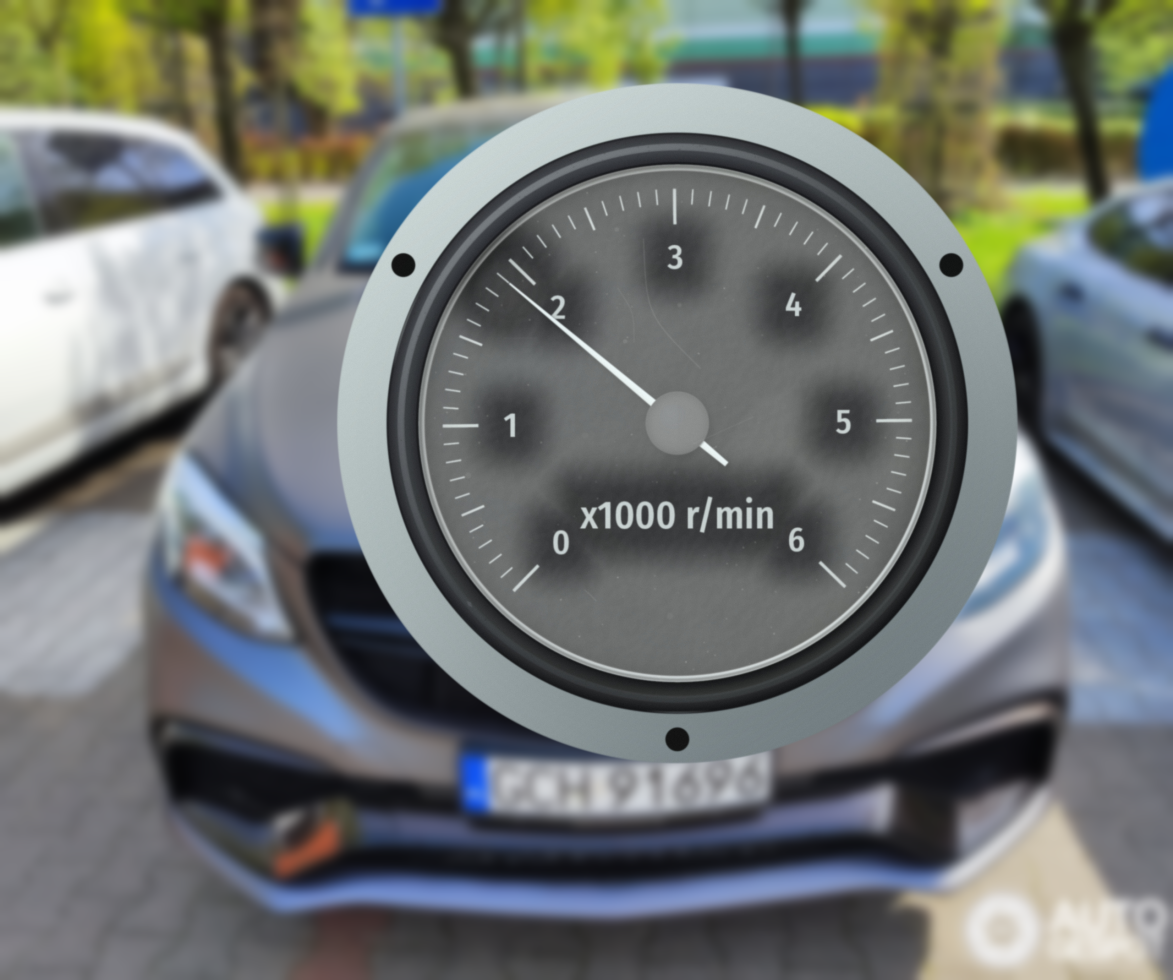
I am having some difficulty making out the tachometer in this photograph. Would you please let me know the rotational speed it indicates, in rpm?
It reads 1900 rpm
